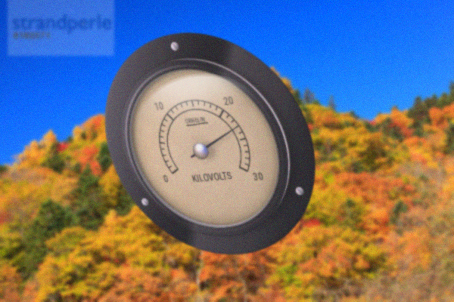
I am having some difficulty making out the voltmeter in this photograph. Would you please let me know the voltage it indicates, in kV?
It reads 23 kV
